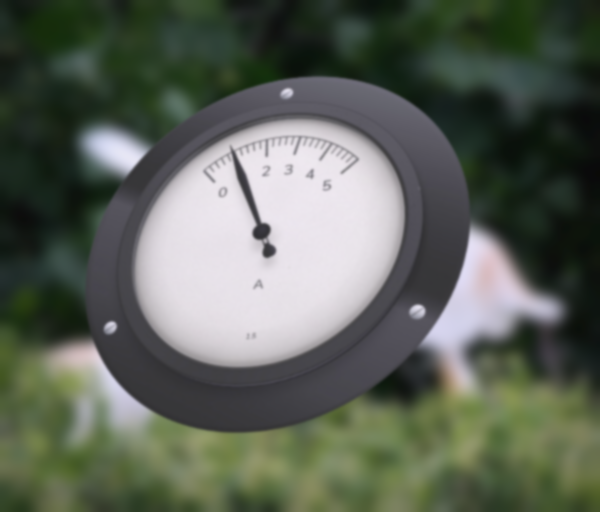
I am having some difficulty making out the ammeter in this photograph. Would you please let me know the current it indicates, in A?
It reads 1 A
